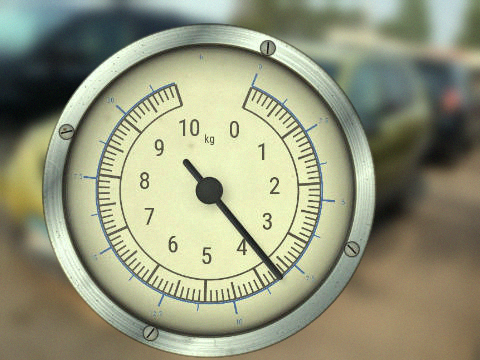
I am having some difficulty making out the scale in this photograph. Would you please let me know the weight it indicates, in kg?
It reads 3.7 kg
